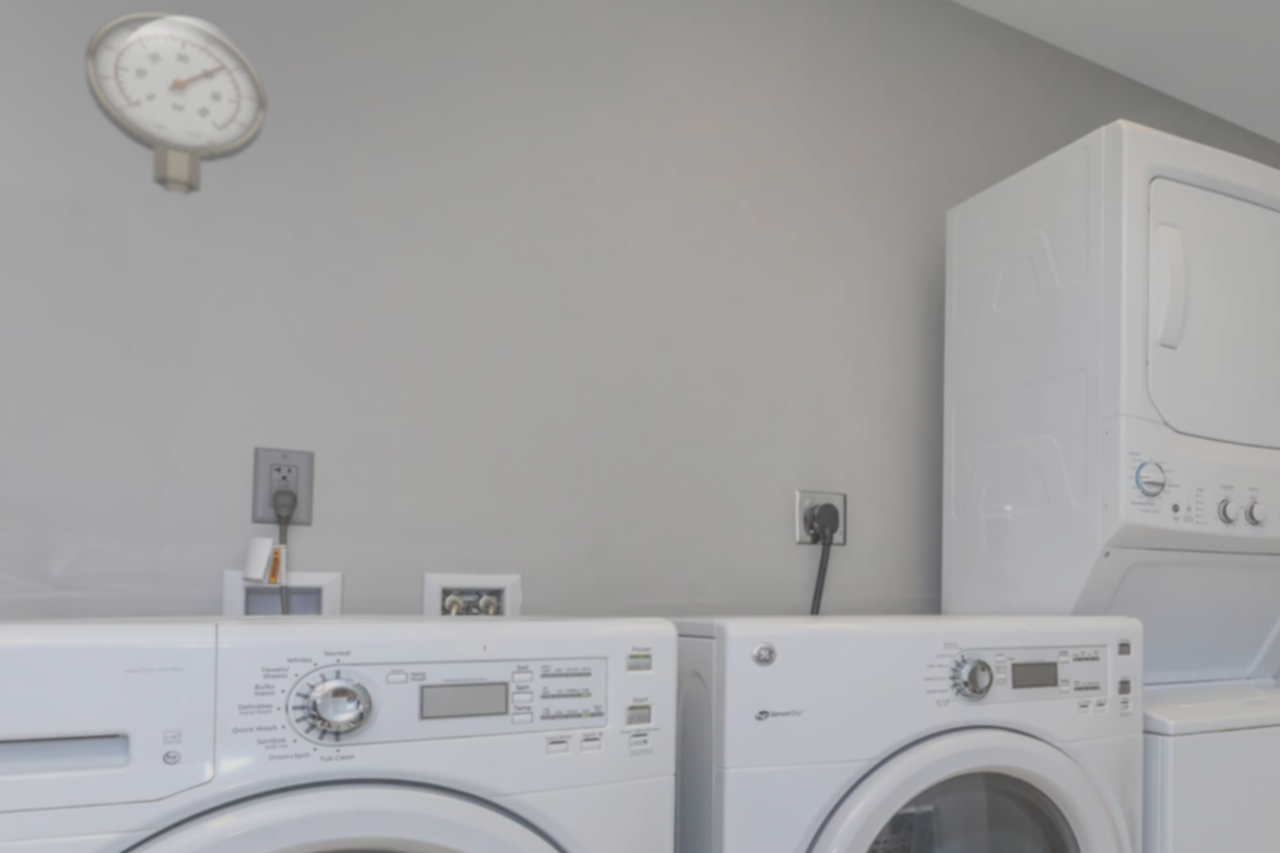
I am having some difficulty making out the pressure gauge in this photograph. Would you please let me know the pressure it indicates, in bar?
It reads 40 bar
